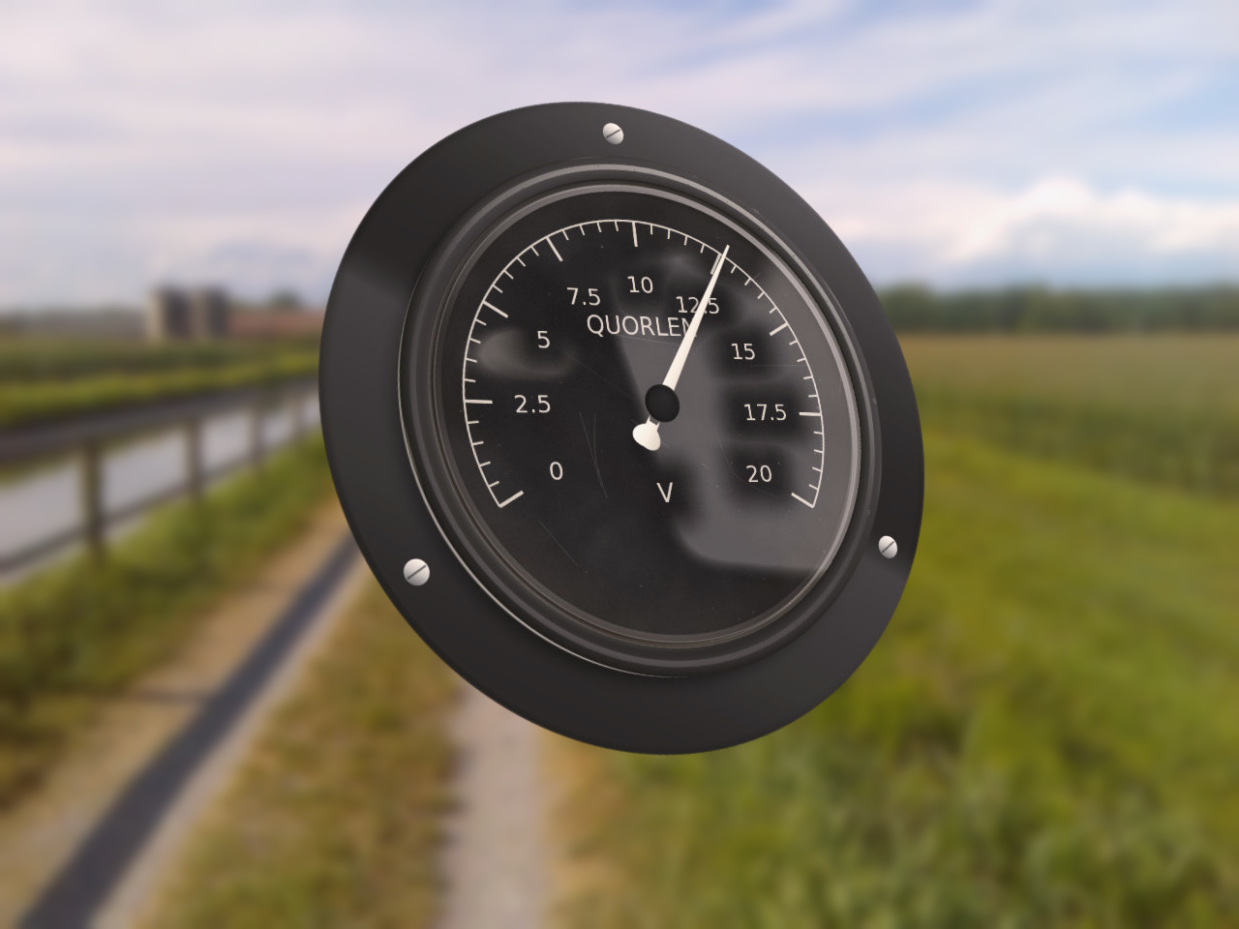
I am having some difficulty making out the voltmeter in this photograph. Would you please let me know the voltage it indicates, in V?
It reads 12.5 V
